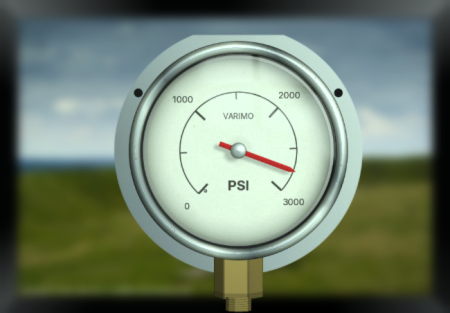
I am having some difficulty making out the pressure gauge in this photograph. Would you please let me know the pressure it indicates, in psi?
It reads 2750 psi
